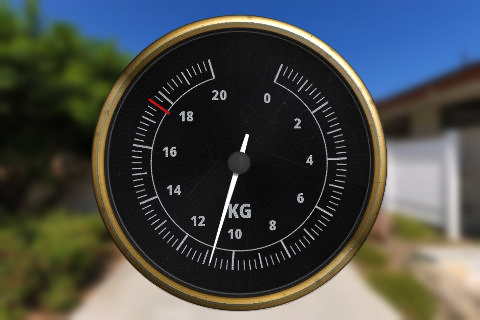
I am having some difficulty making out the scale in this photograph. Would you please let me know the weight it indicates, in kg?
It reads 10.8 kg
